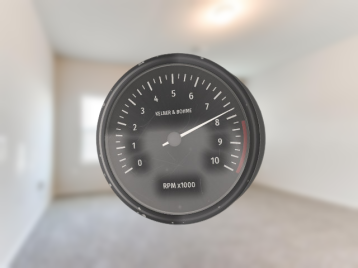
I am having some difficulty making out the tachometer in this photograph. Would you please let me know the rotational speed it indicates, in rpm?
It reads 7750 rpm
